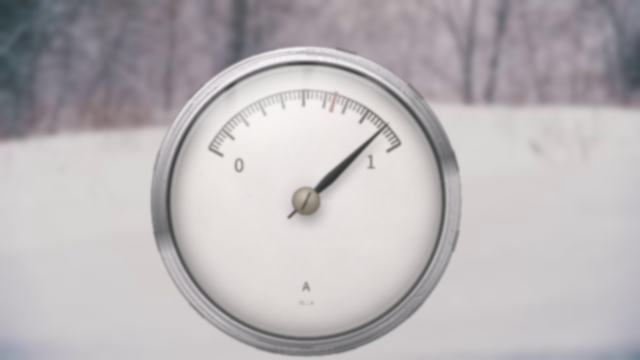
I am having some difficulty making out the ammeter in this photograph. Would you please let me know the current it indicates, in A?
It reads 0.9 A
